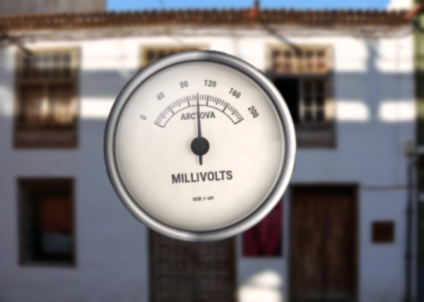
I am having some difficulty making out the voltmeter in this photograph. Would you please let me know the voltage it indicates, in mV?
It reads 100 mV
